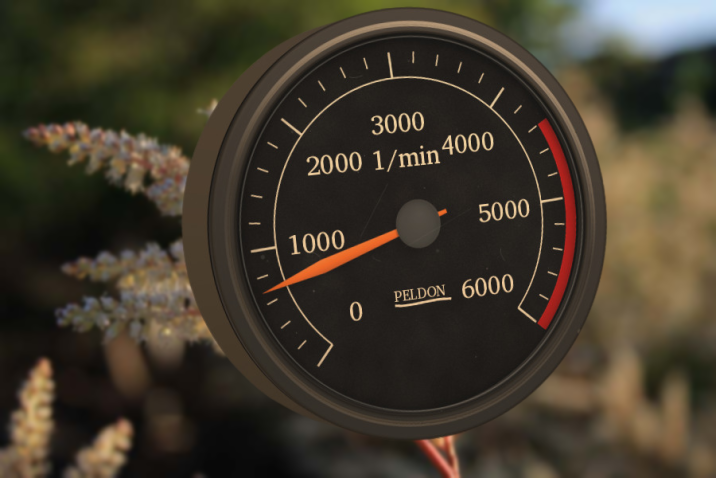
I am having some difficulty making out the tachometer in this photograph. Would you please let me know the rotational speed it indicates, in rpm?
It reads 700 rpm
